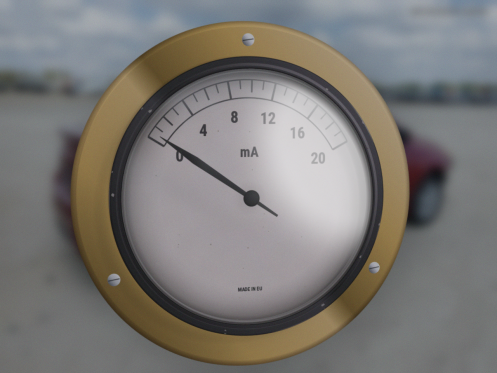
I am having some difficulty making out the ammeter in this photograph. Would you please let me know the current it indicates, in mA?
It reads 0.5 mA
